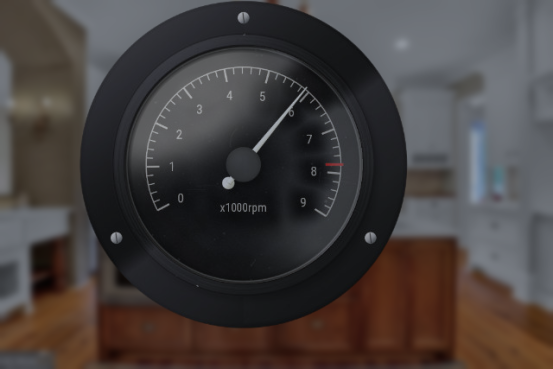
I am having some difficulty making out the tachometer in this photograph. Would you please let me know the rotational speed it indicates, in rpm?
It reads 5900 rpm
